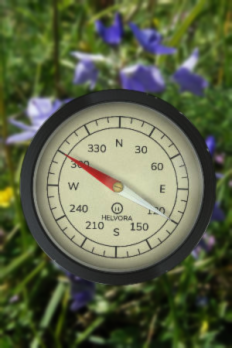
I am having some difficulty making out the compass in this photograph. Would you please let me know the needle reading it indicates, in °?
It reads 300 °
